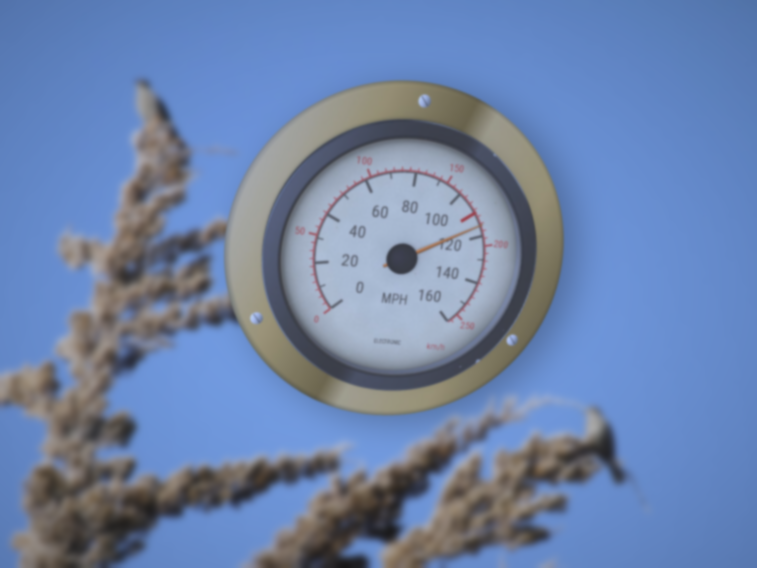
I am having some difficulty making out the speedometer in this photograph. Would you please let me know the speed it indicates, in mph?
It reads 115 mph
